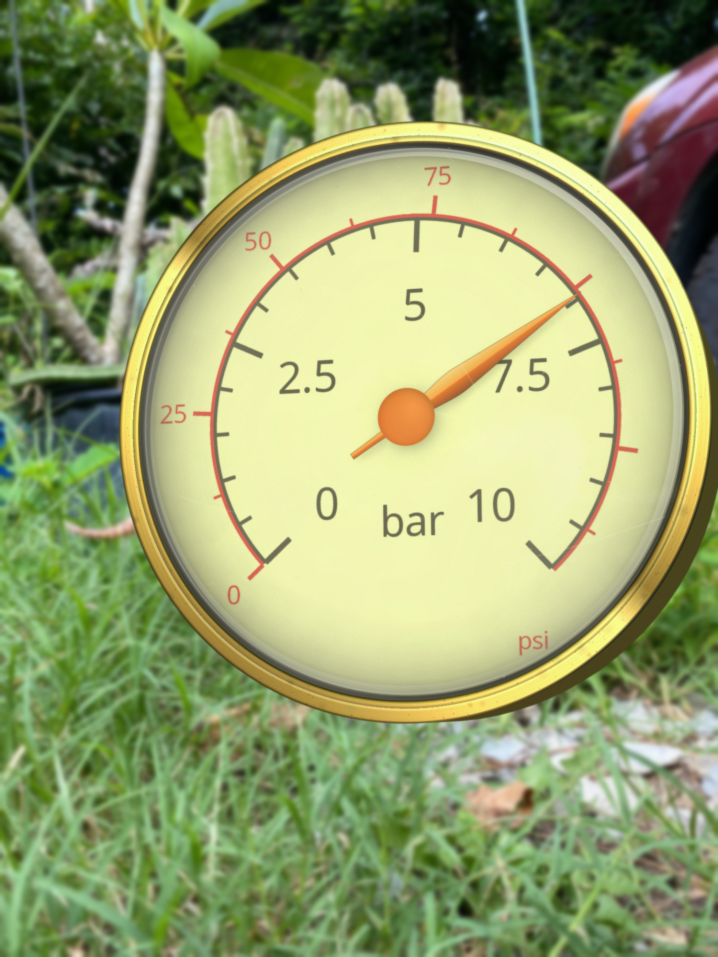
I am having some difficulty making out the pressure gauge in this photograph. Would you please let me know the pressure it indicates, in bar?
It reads 7 bar
